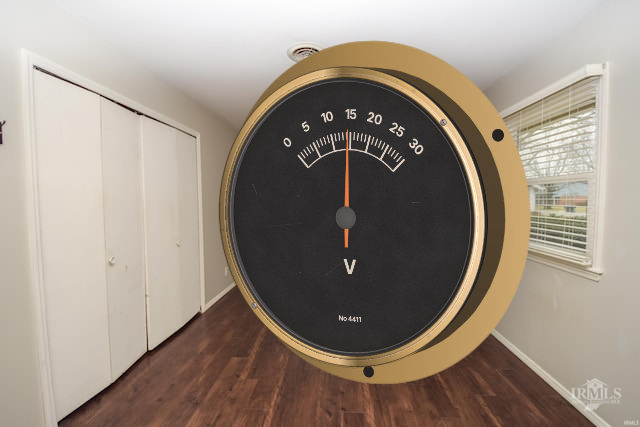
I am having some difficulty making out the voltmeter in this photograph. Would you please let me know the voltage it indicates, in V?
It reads 15 V
